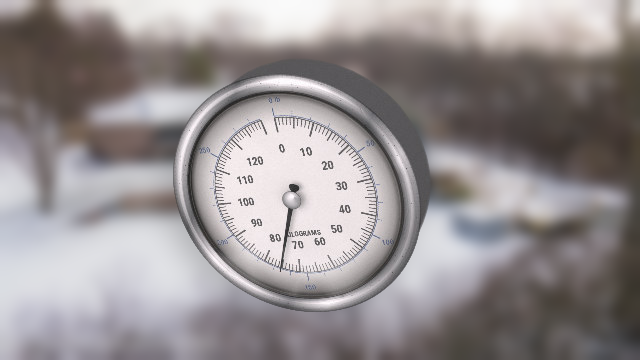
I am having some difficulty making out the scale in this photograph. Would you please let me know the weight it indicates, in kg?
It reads 75 kg
